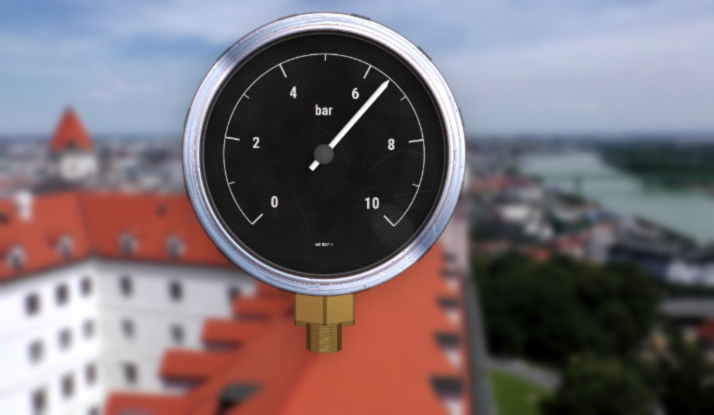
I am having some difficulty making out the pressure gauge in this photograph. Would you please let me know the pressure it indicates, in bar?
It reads 6.5 bar
